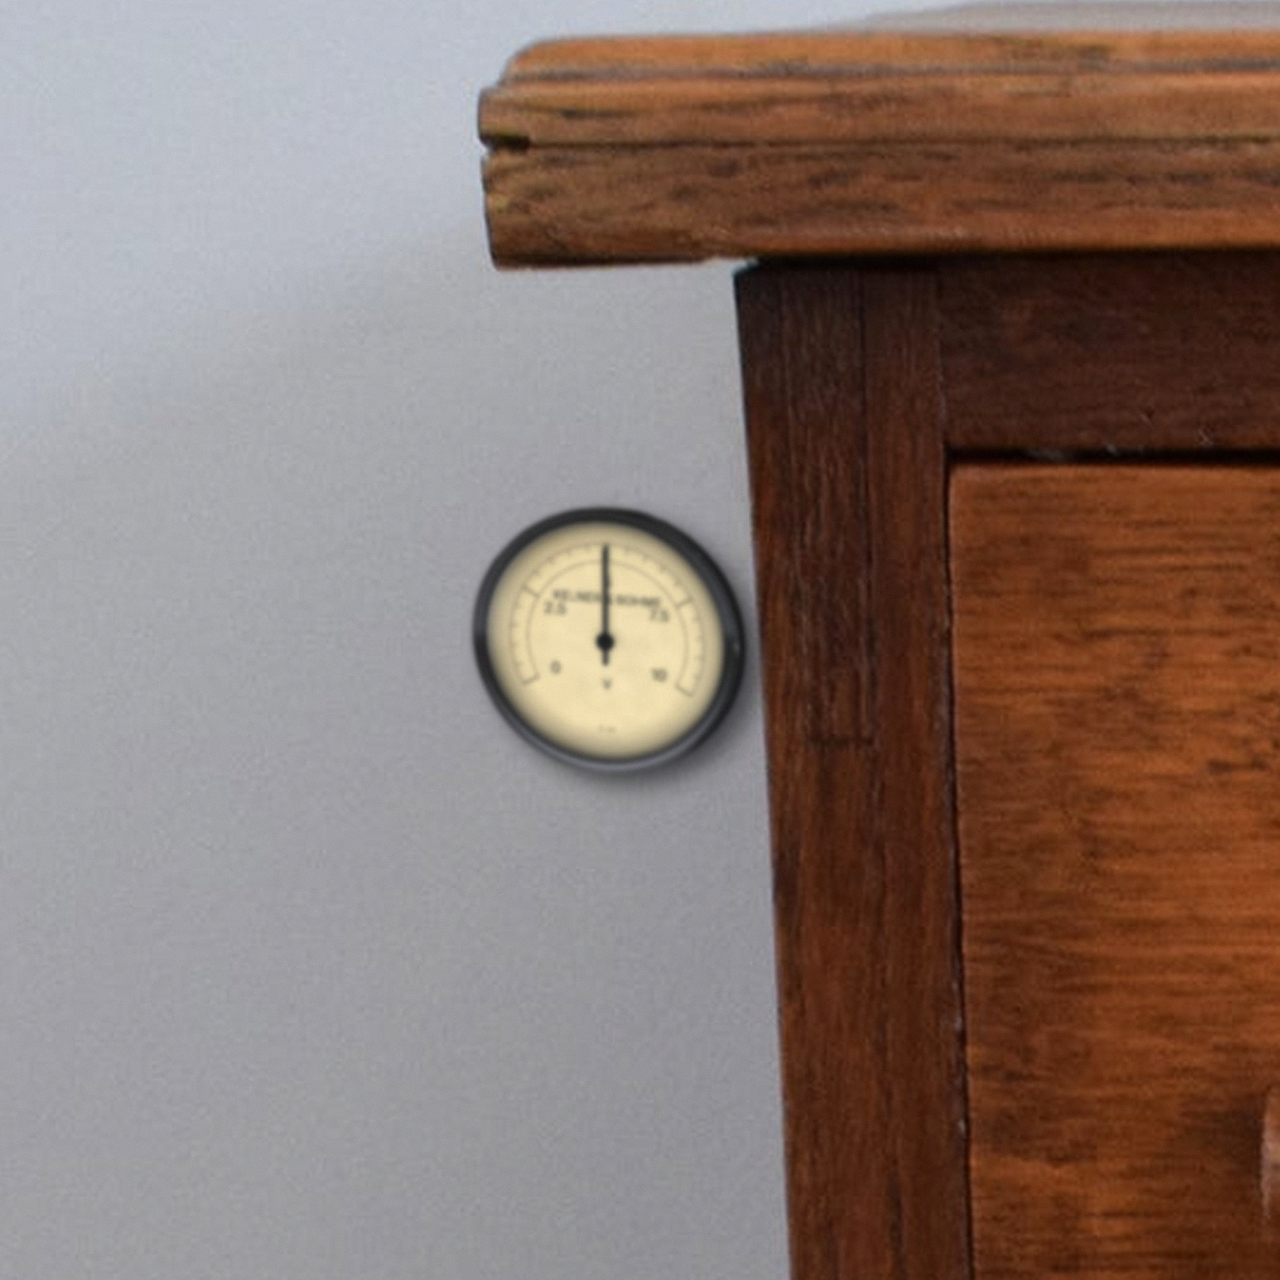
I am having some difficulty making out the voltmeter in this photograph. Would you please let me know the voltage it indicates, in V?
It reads 5 V
